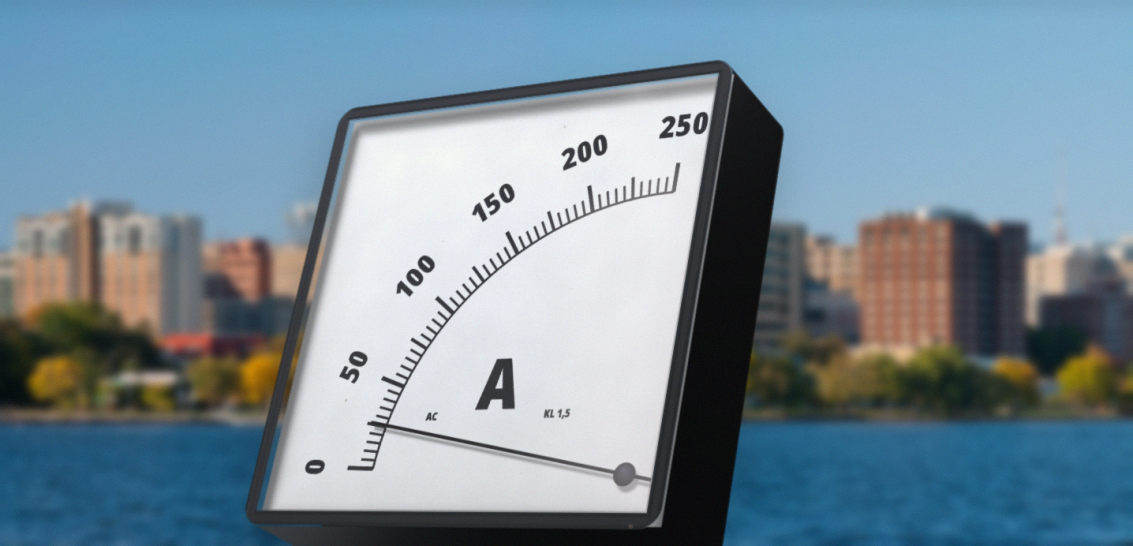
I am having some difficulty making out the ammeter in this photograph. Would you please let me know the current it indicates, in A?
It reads 25 A
